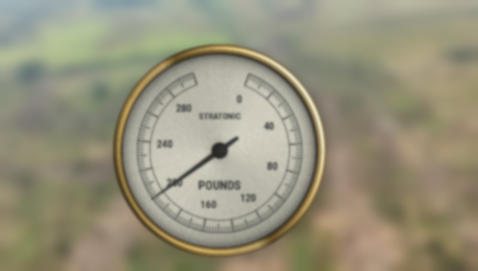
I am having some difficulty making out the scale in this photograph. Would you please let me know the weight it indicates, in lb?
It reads 200 lb
